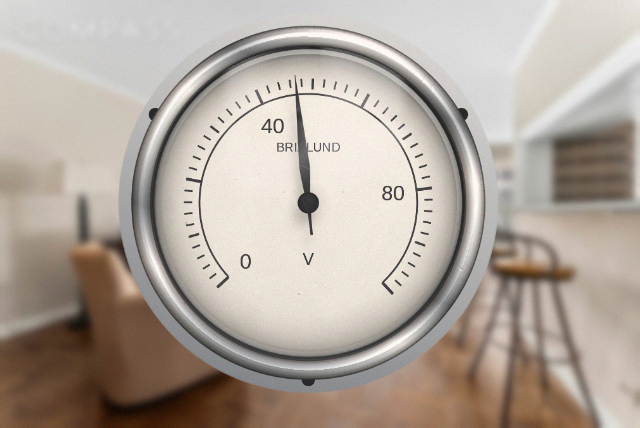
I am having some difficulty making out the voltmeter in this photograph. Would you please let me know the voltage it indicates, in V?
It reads 47 V
